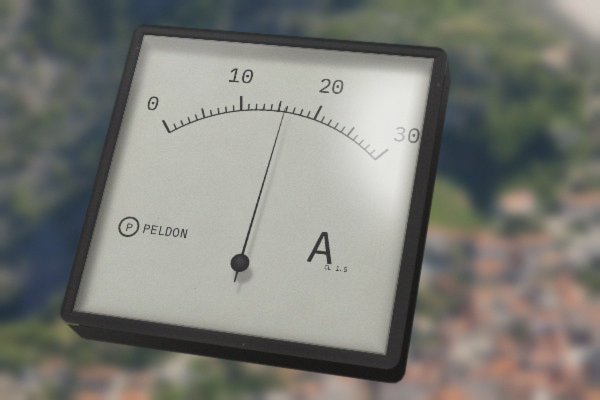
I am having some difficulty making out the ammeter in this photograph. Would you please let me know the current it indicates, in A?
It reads 16 A
